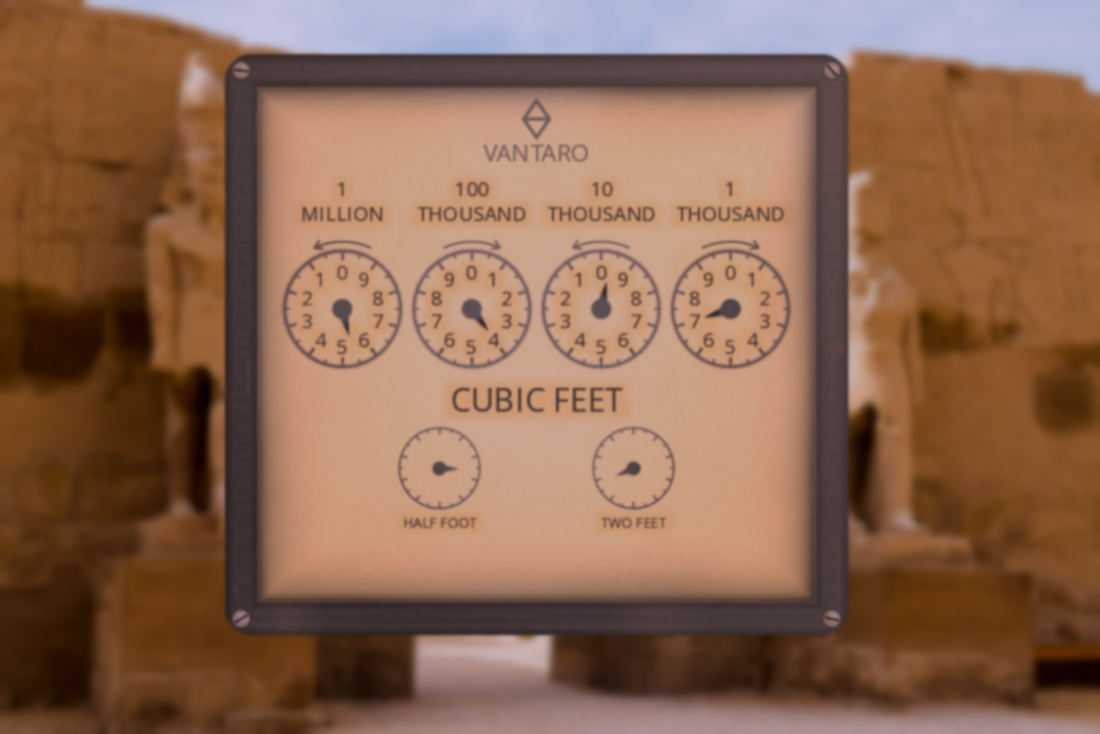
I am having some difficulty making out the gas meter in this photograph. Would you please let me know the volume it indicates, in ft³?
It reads 539700 ft³
